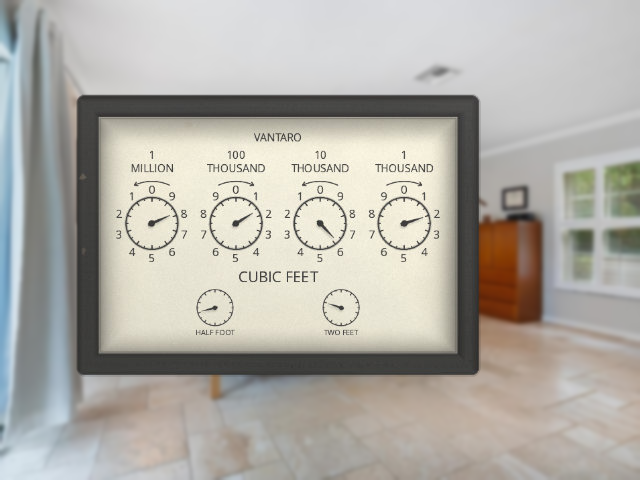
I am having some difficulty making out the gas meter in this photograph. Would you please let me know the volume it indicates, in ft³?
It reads 816200 ft³
